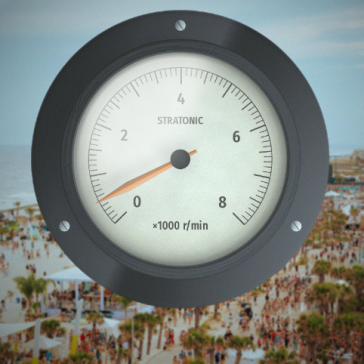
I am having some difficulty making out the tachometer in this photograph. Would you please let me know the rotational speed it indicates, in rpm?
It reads 500 rpm
